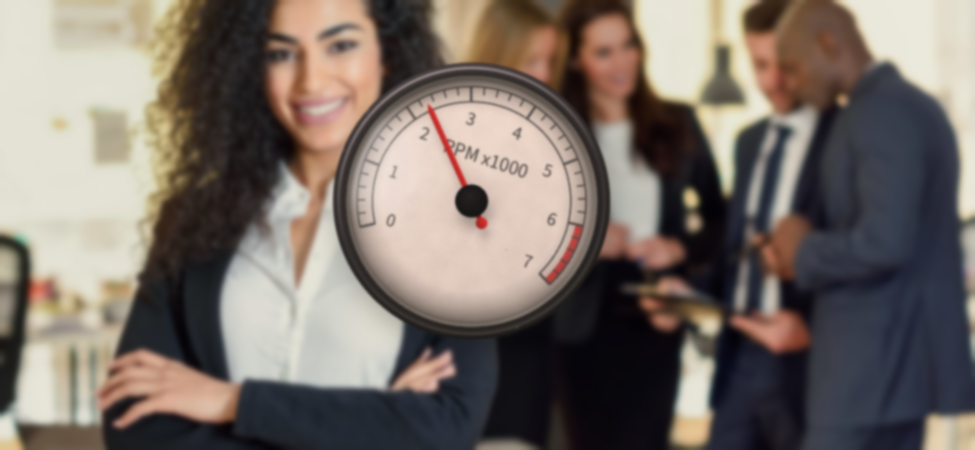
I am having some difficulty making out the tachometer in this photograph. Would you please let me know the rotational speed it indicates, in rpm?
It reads 2300 rpm
